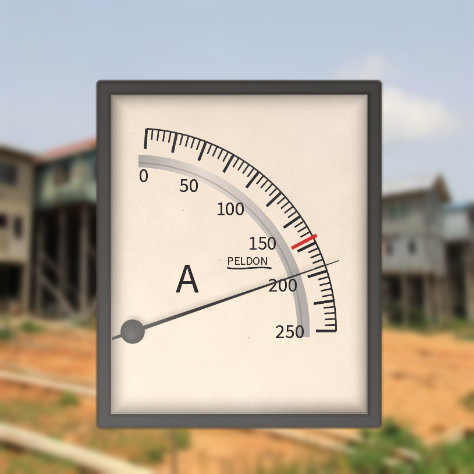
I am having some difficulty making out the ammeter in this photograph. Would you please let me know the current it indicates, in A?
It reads 195 A
